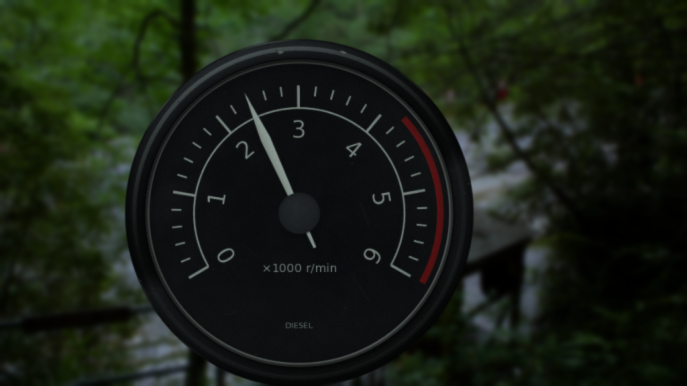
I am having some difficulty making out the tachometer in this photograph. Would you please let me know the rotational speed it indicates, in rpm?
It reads 2400 rpm
